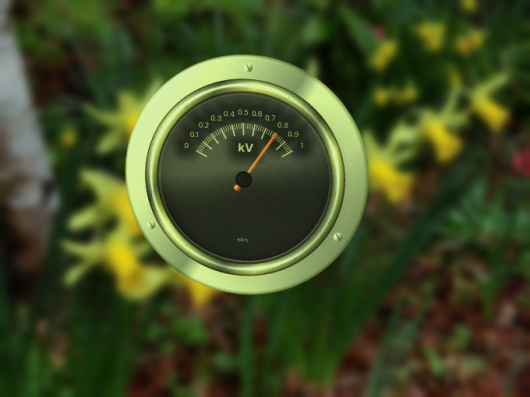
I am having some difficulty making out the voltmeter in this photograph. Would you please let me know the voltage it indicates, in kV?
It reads 0.8 kV
